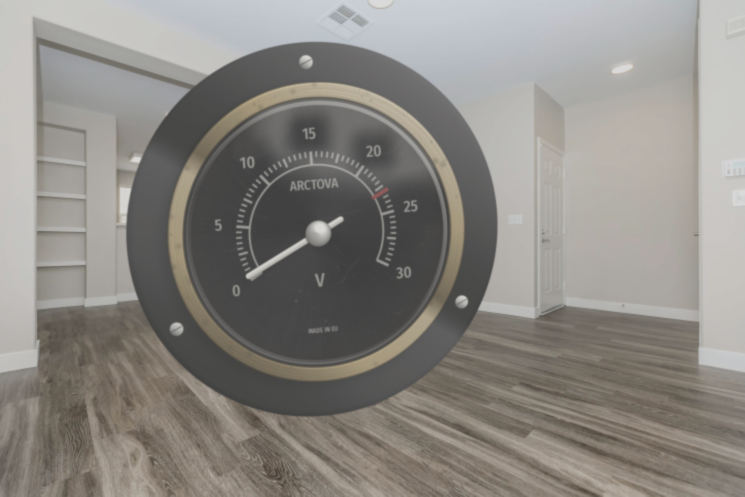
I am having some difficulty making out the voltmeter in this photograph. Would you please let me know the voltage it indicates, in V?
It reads 0.5 V
